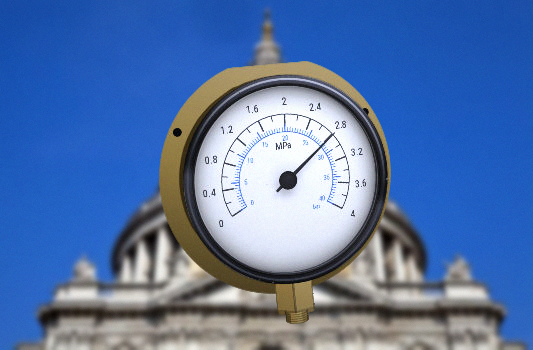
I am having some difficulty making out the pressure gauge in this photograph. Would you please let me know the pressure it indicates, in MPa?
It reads 2.8 MPa
